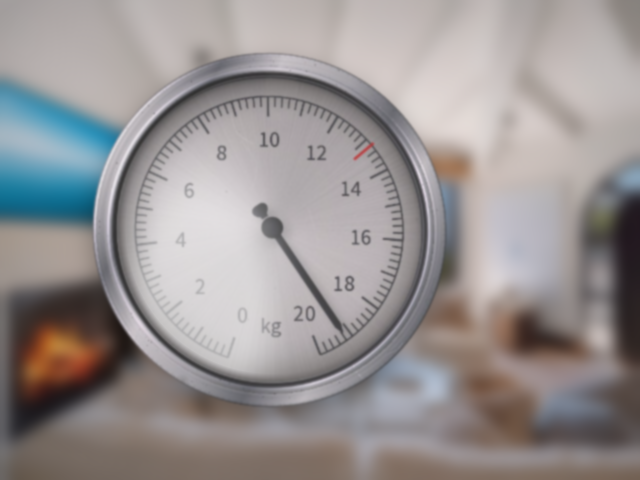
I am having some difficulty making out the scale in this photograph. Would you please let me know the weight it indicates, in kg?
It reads 19.2 kg
